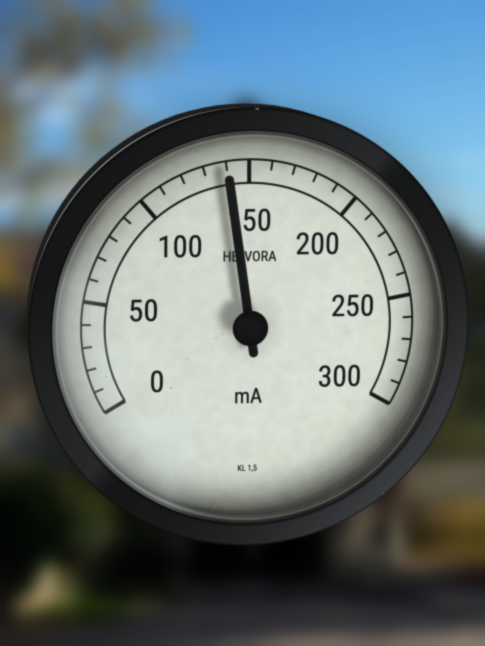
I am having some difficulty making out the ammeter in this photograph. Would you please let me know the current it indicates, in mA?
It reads 140 mA
